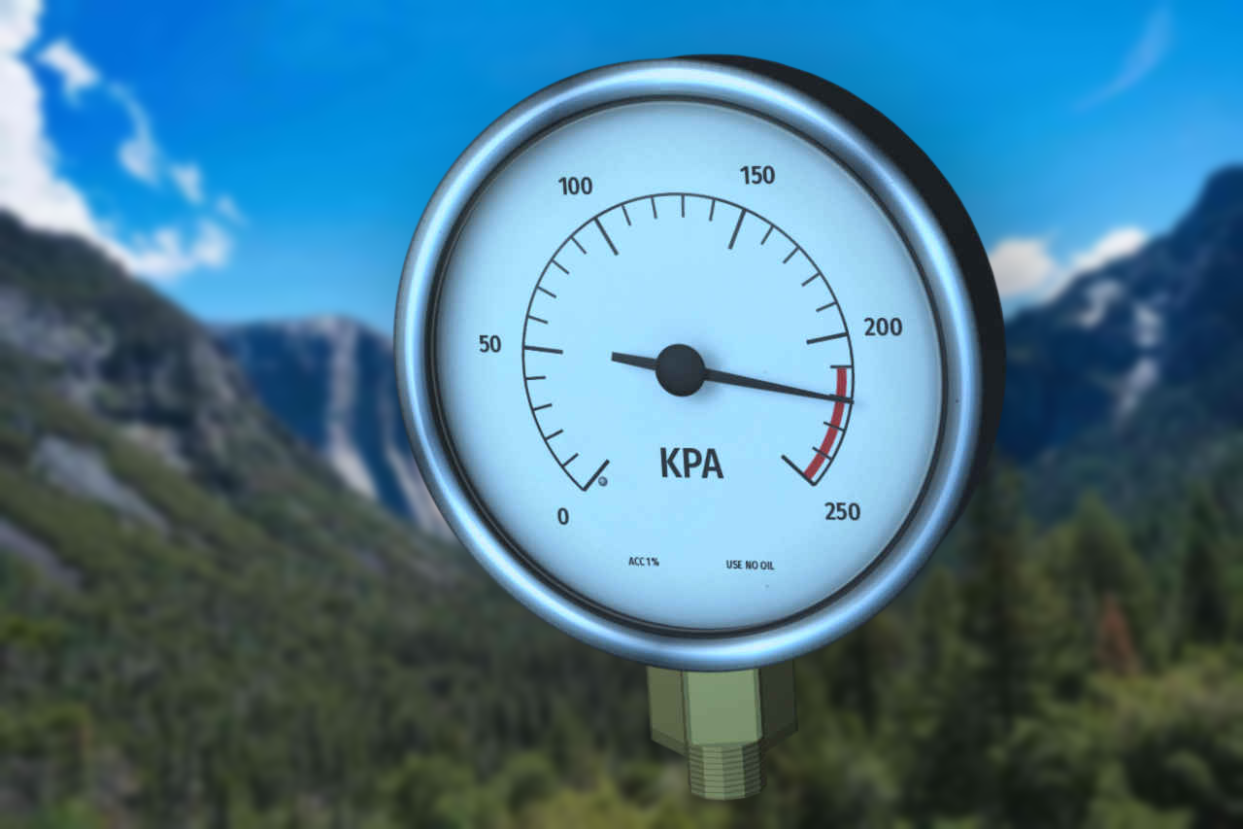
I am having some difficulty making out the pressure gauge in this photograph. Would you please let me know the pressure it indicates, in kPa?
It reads 220 kPa
